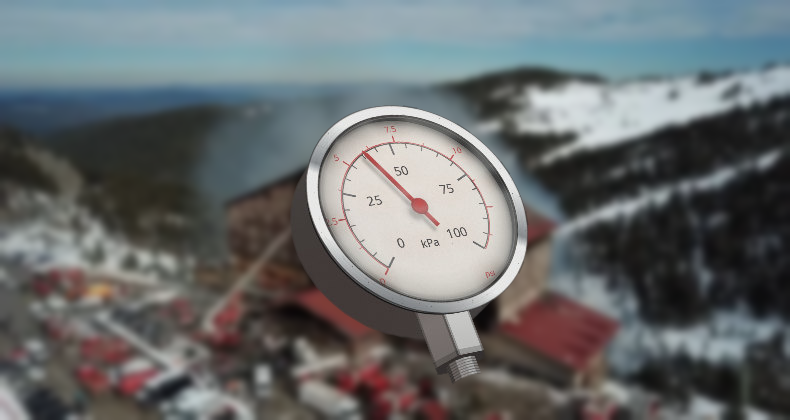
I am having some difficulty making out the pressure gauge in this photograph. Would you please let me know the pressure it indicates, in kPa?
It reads 40 kPa
